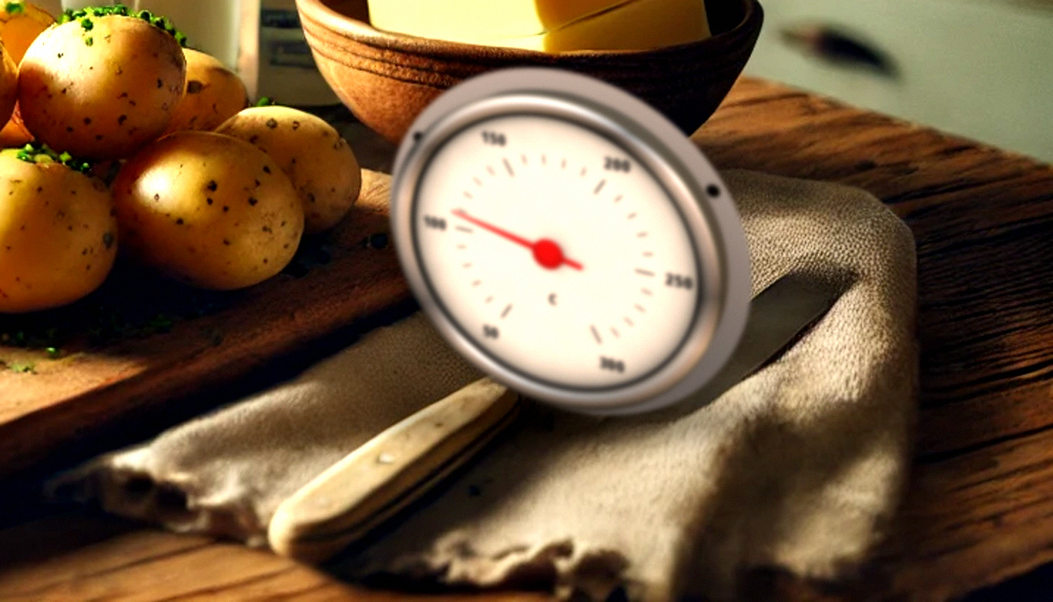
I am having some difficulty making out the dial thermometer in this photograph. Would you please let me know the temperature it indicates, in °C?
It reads 110 °C
